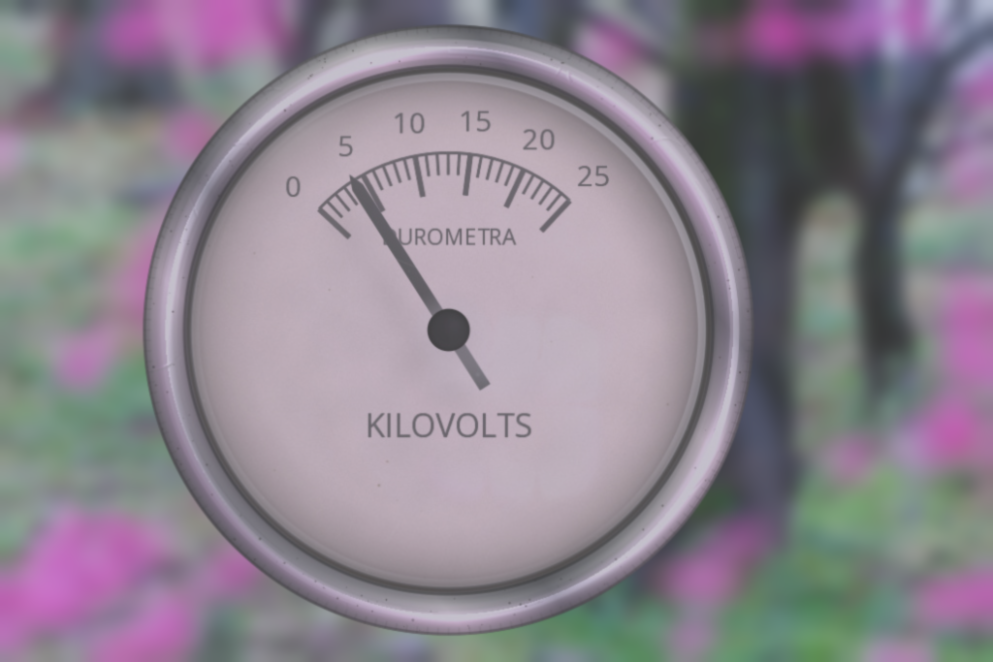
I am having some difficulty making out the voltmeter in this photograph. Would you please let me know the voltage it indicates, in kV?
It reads 4 kV
